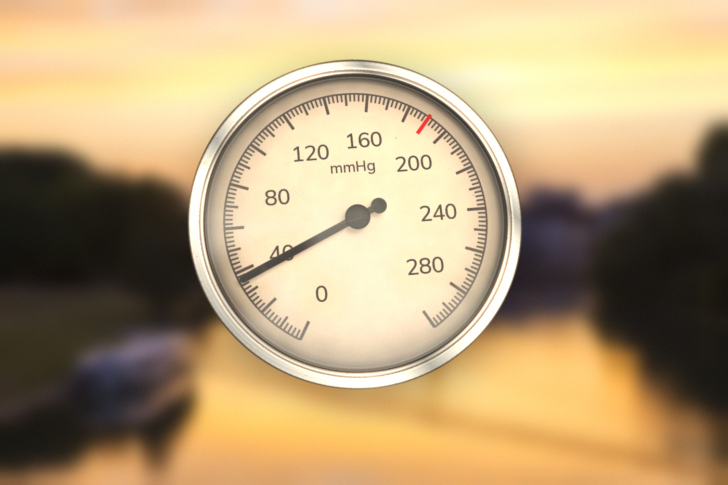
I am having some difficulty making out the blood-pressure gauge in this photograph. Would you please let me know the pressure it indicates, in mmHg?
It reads 36 mmHg
